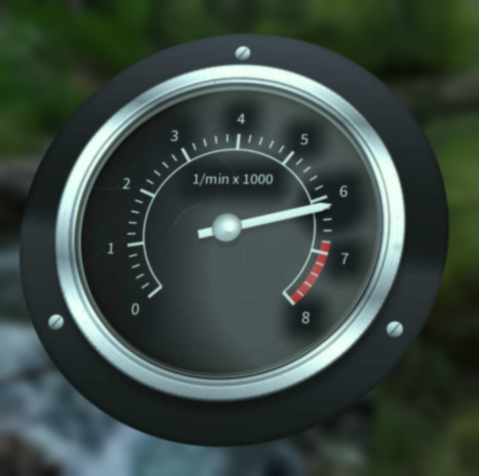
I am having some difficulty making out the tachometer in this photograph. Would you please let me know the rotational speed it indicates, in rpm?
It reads 6200 rpm
